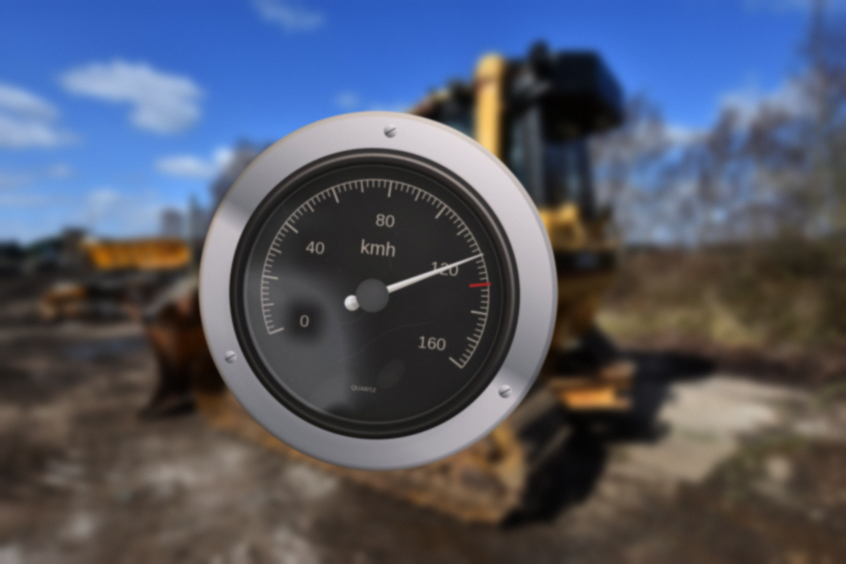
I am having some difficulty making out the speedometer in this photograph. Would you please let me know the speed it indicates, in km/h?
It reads 120 km/h
